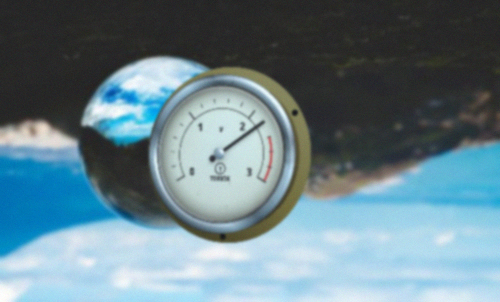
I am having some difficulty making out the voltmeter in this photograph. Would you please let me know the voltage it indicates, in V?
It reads 2.2 V
